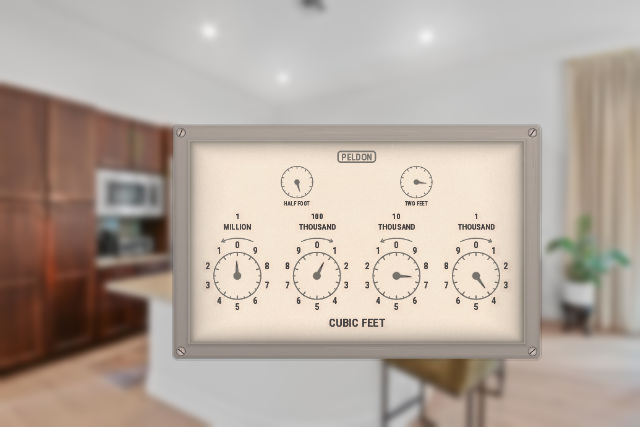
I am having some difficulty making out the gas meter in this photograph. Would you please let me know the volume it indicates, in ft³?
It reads 7400 ft³
